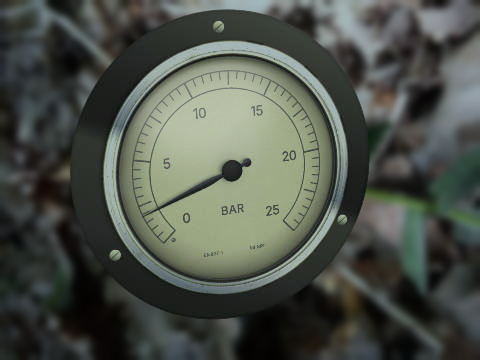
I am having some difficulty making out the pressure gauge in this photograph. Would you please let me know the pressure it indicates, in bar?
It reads 2 bar
